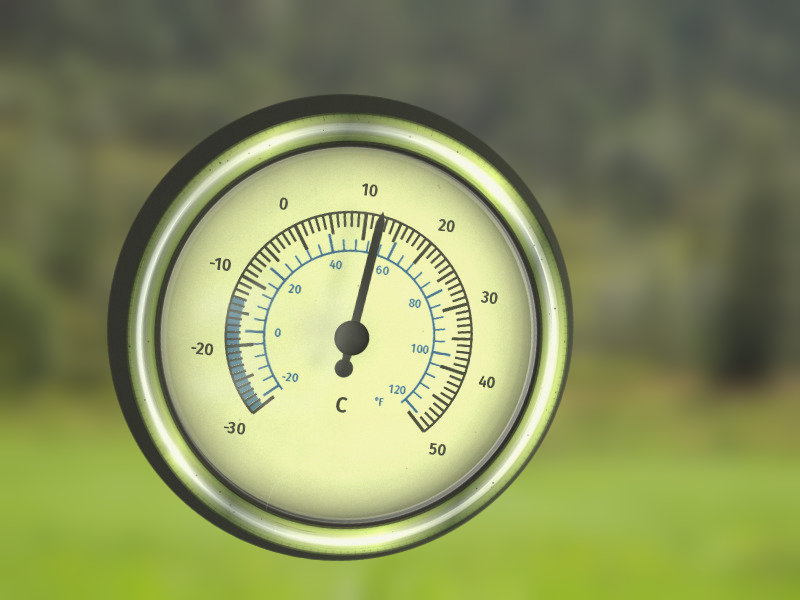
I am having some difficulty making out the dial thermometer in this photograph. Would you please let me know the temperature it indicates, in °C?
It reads 12 °C
